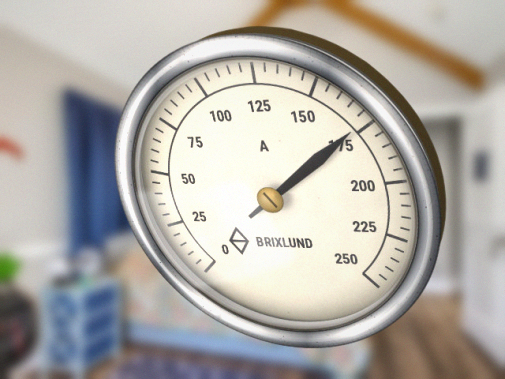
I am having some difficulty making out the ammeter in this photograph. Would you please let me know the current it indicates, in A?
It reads 172.5 A
